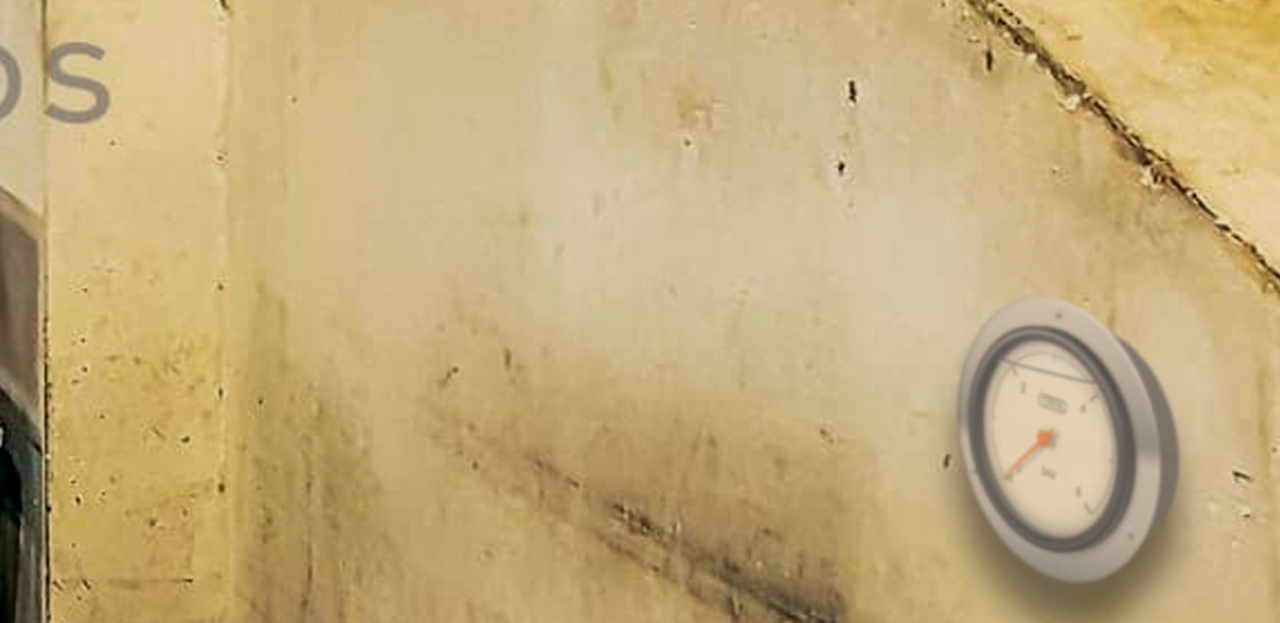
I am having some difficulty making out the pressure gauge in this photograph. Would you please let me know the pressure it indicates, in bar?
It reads 0 bar
